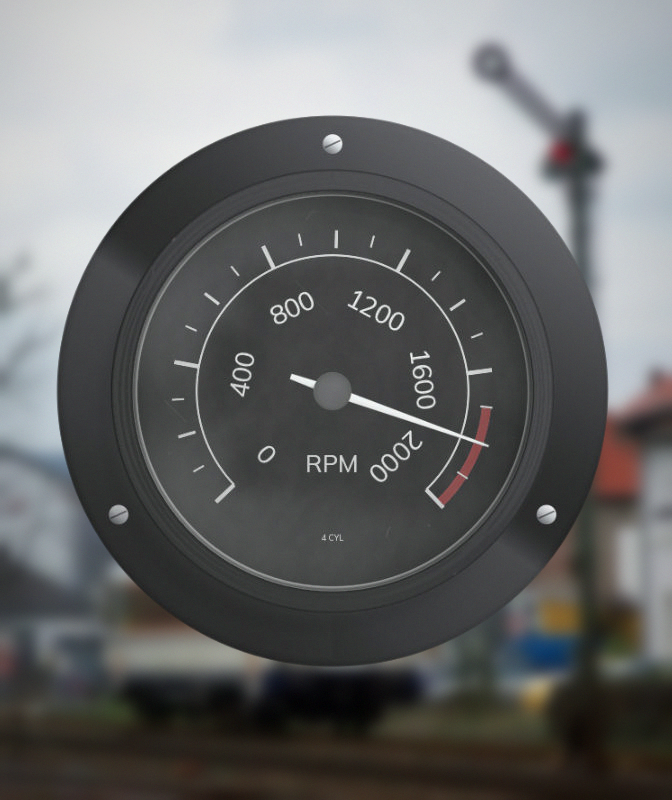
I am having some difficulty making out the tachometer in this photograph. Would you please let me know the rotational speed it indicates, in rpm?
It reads 1800 rpm
